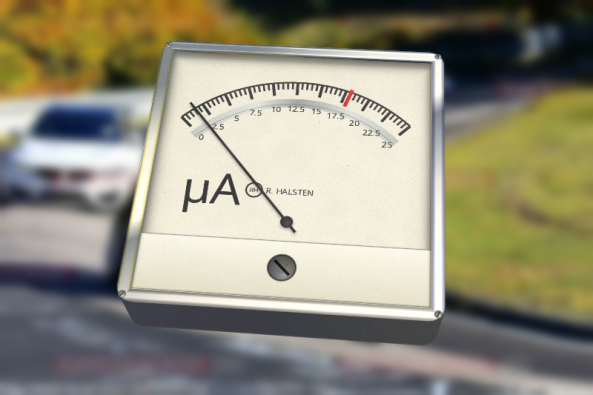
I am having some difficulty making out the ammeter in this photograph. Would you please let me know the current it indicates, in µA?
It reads 1.5 µA
